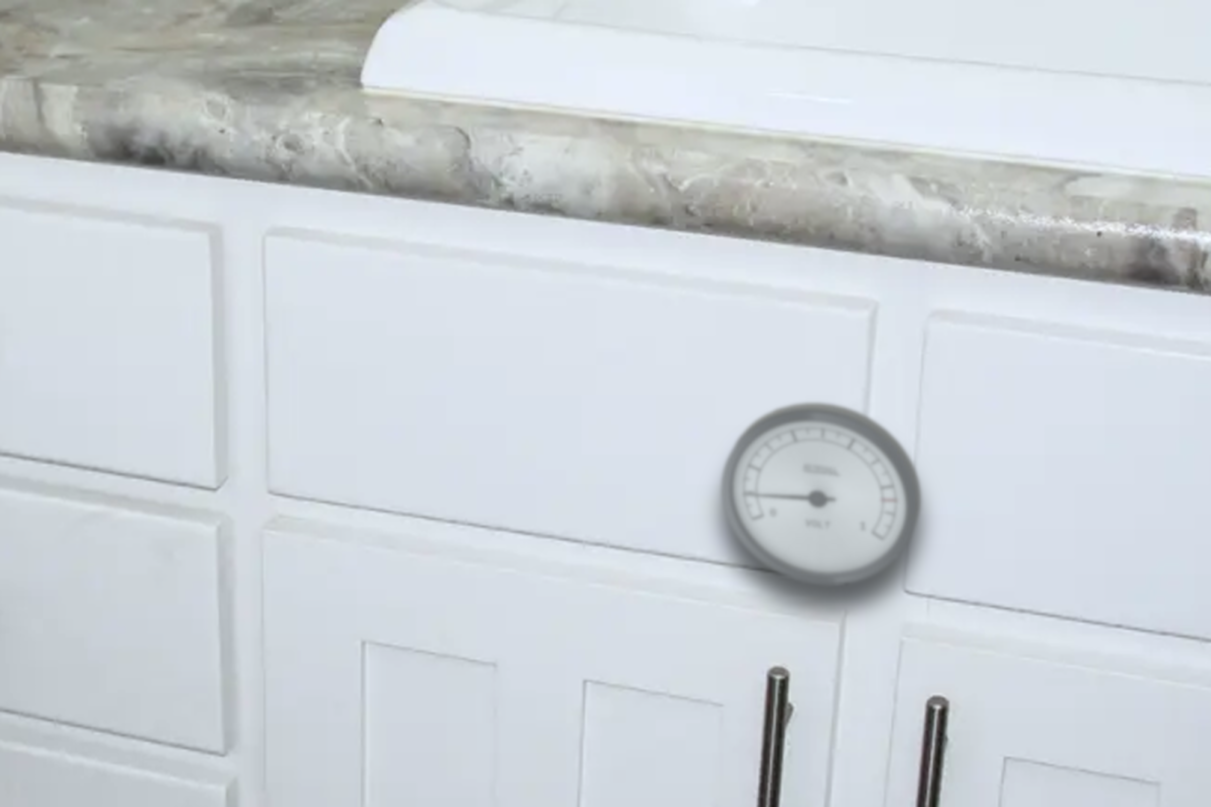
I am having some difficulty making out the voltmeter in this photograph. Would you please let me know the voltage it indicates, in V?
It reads 0.1 V
